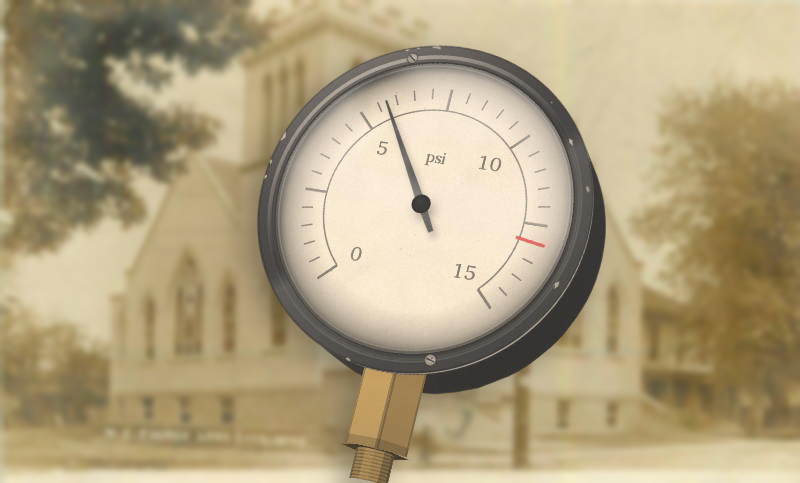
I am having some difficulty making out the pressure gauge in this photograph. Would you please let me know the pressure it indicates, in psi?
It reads 5.75 psi
